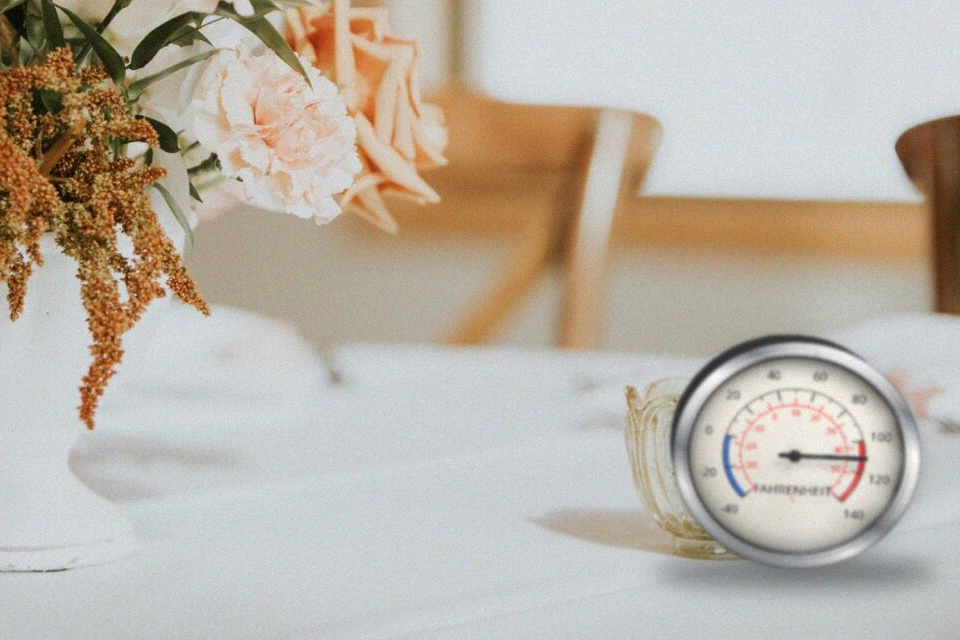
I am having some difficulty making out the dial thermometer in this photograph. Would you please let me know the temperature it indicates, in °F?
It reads 110 °F
